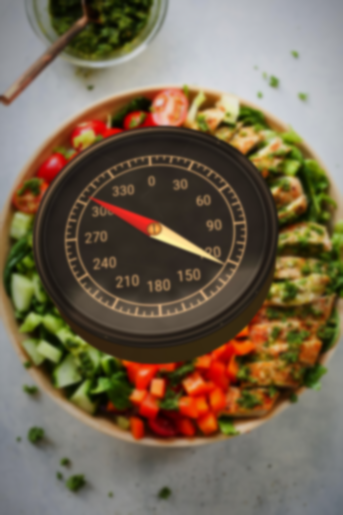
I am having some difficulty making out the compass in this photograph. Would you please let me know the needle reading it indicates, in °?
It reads 305 °
